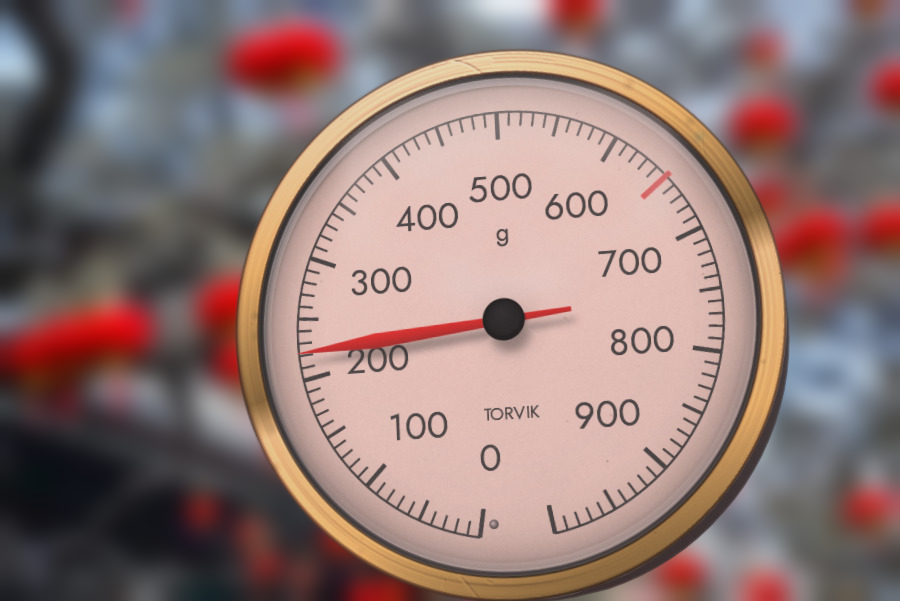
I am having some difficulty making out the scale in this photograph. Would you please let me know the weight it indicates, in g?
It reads 220 g
